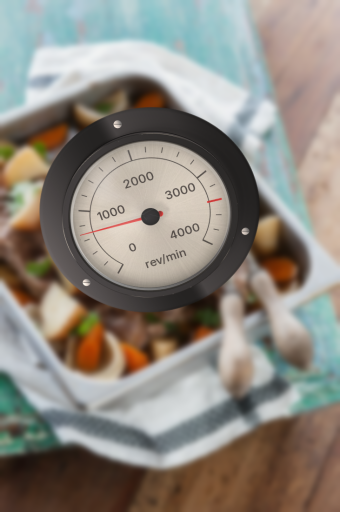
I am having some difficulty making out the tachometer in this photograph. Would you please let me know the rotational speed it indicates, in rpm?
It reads 700 rpm
